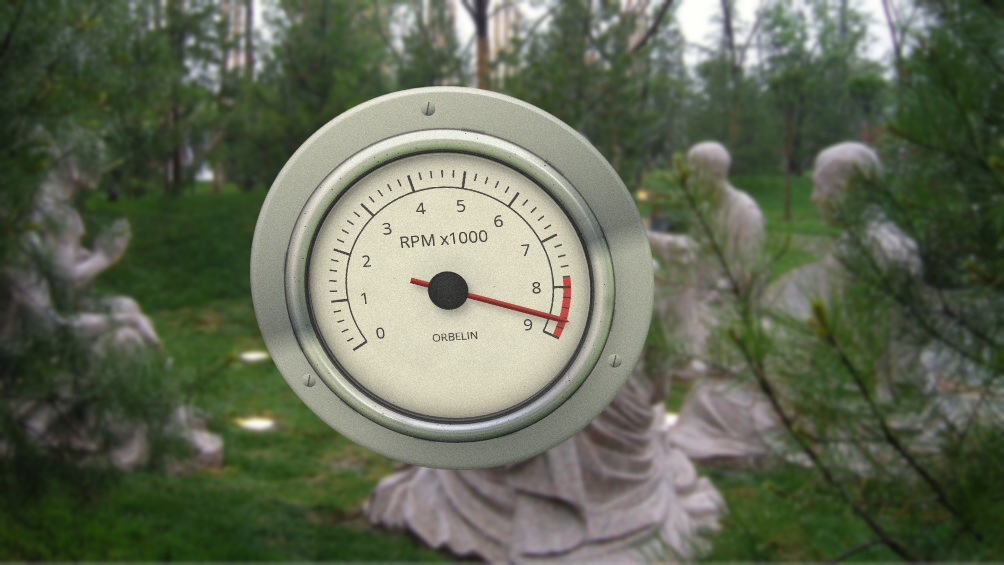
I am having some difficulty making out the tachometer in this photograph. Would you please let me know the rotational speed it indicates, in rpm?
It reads 8600 rpm
